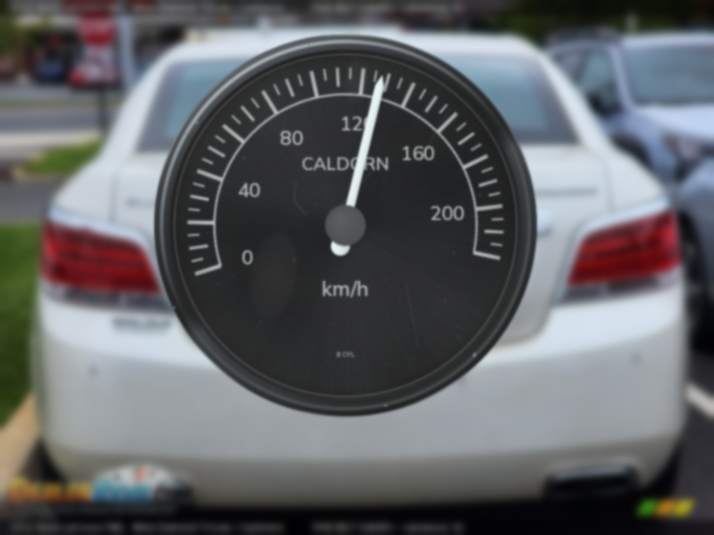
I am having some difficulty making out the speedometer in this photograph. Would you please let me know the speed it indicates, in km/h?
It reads 127.5 km/h
